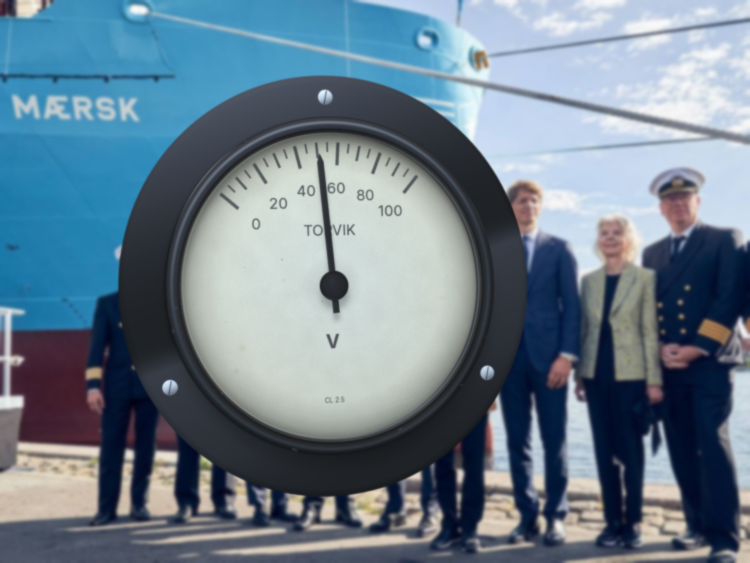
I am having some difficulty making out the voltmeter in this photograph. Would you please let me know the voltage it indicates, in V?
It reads 50 V
